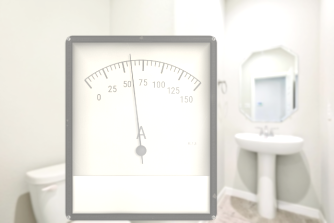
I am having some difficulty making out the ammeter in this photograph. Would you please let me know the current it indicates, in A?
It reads 60 A
